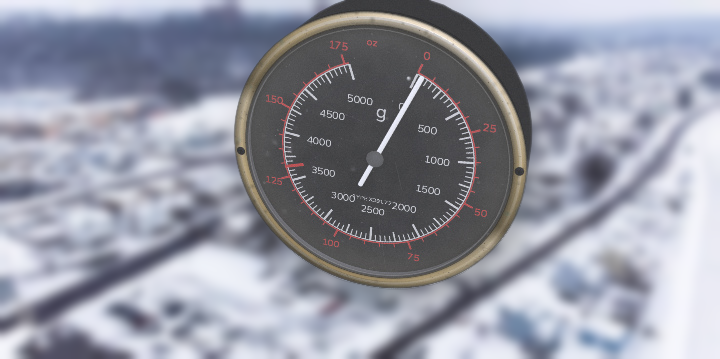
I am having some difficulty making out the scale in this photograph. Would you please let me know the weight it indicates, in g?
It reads 50 g
